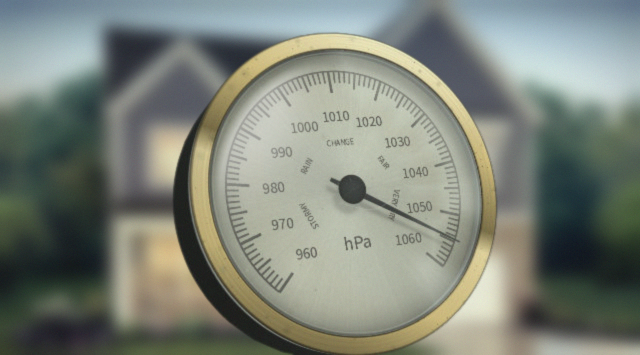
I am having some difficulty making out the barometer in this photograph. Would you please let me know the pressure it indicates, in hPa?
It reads 1055 hPa
